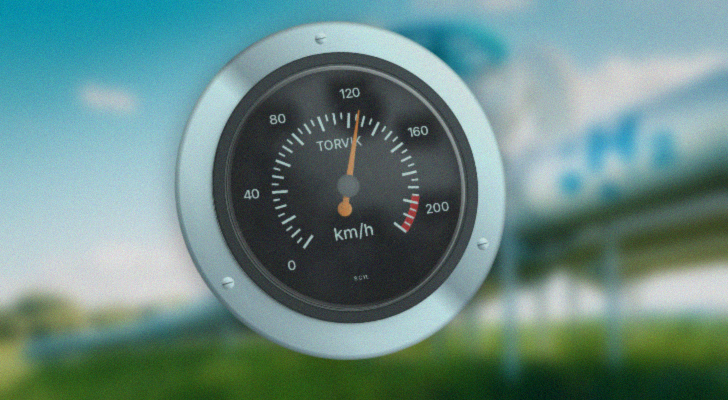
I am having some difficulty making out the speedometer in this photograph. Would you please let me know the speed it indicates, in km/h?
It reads 125 km/h
